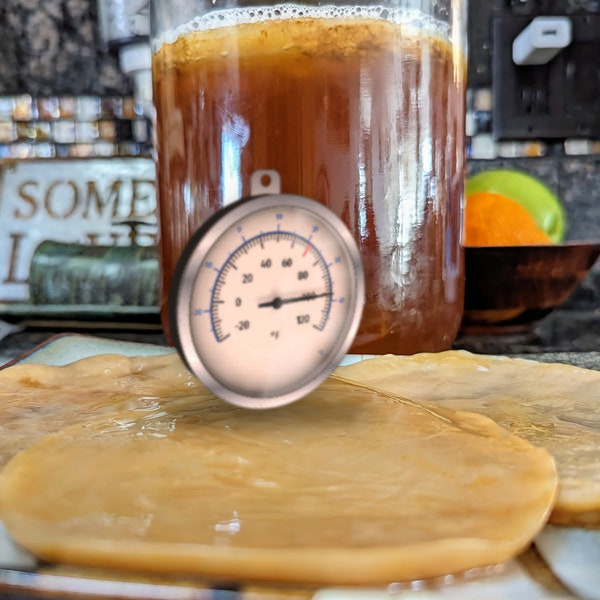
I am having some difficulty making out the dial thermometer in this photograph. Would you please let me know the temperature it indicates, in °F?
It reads 100 °F
